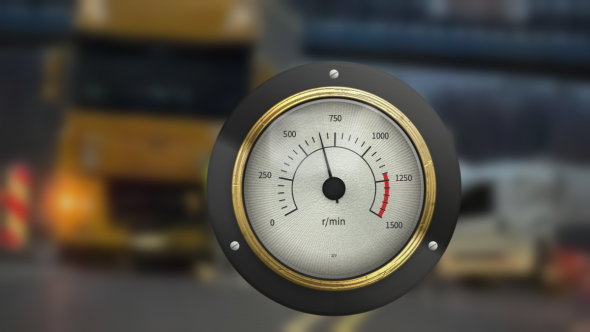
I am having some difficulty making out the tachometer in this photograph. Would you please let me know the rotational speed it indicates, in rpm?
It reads 650 rpm
